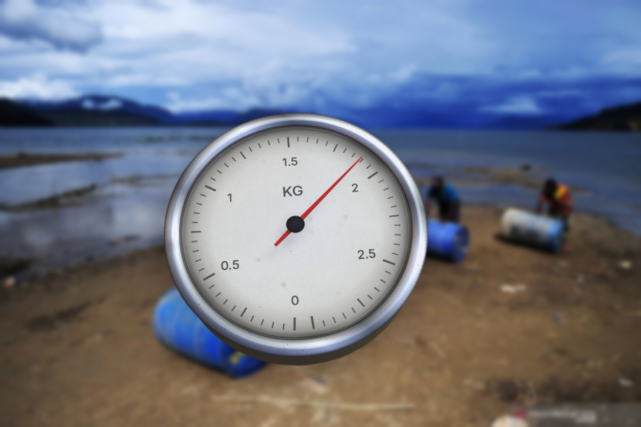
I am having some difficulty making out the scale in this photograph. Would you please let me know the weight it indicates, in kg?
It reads 1.9 kg
